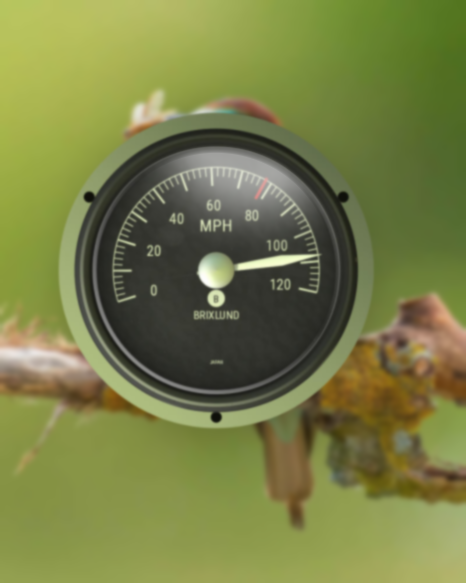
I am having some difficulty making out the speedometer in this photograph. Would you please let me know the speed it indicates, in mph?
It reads 108 mph
